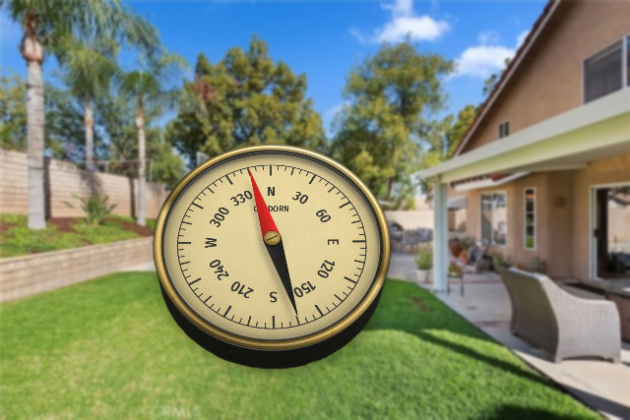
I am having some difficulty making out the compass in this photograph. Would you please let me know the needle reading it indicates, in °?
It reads 345 °
